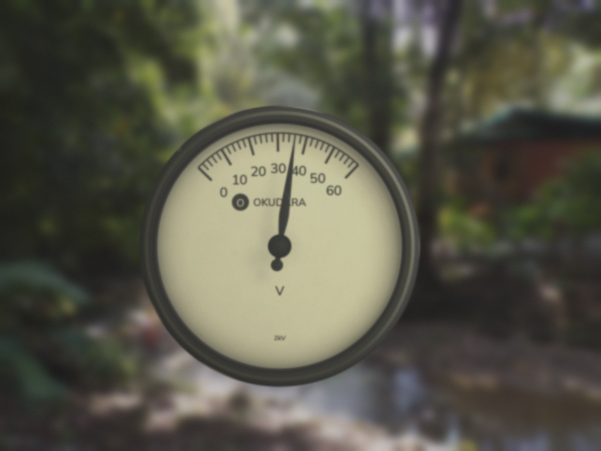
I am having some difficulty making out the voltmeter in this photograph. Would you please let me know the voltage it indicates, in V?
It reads 36 V
